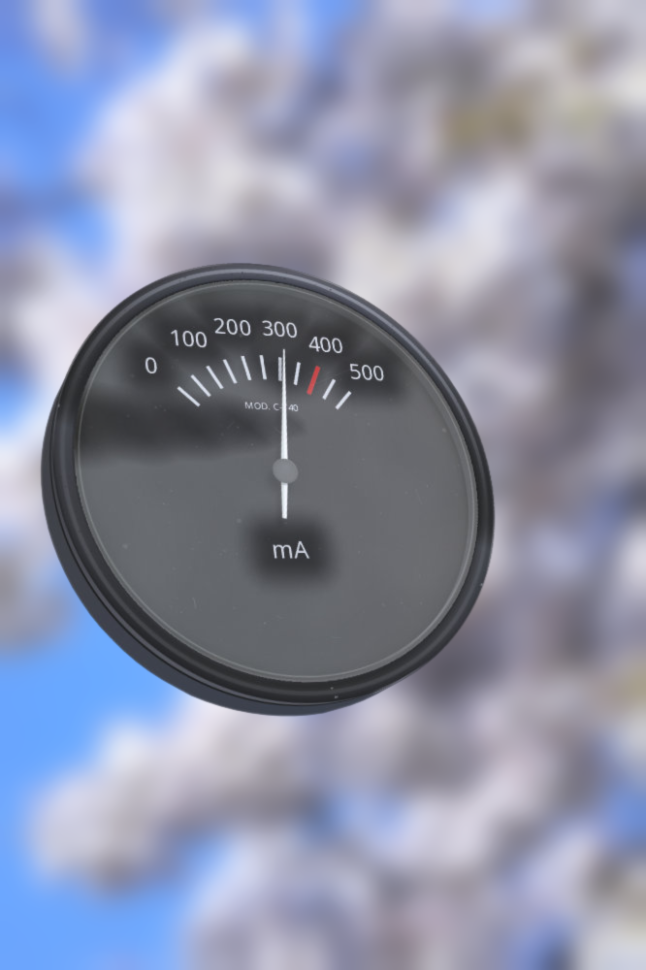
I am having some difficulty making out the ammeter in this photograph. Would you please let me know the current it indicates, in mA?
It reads 300 mA
